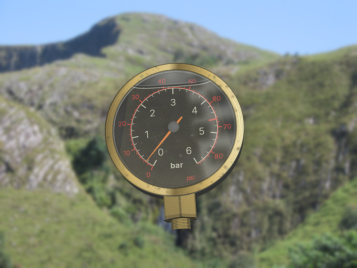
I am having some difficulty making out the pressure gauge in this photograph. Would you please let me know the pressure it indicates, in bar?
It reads 0.2 bar
